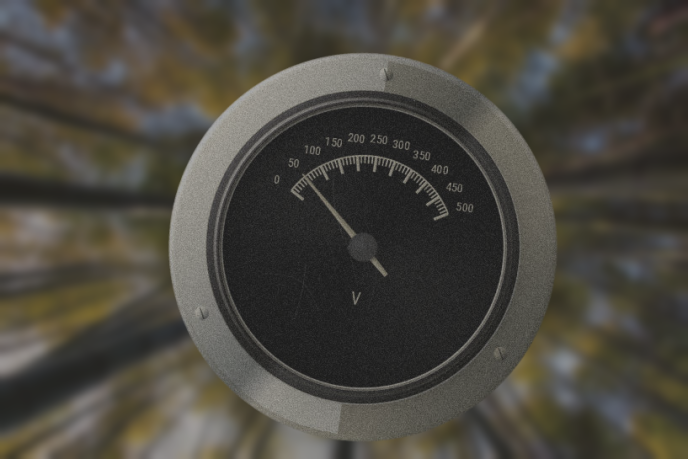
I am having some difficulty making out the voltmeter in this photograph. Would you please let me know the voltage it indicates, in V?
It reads 50 V
